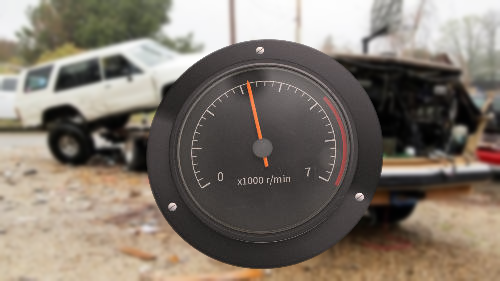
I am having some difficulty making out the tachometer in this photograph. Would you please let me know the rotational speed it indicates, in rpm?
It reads 3200 rpm
